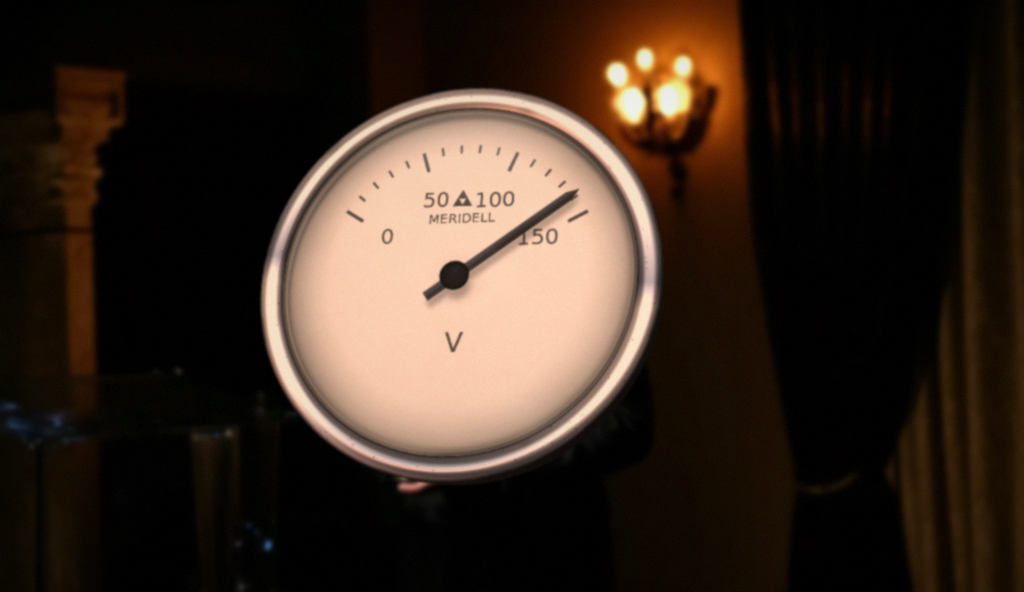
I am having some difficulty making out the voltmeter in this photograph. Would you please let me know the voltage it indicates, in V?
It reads 140 V
